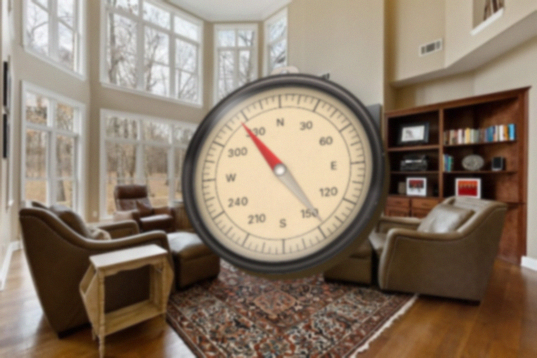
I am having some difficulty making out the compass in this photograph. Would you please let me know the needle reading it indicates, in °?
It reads 325 °
